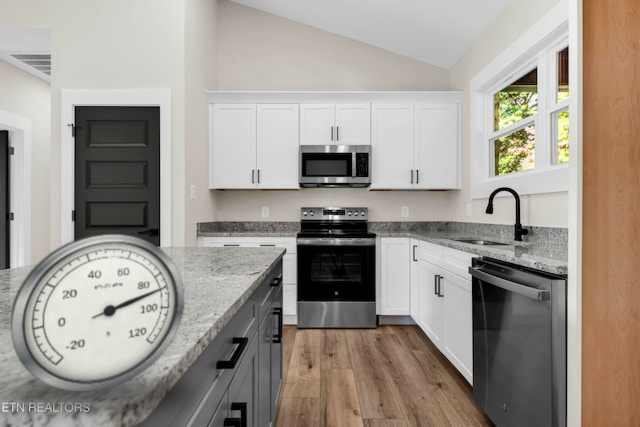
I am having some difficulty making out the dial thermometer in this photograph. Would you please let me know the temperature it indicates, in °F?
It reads 88 °F
